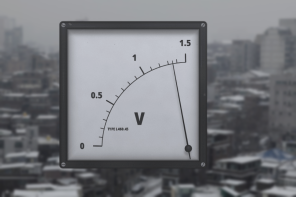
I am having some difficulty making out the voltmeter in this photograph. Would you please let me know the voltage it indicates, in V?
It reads 1.35 V
